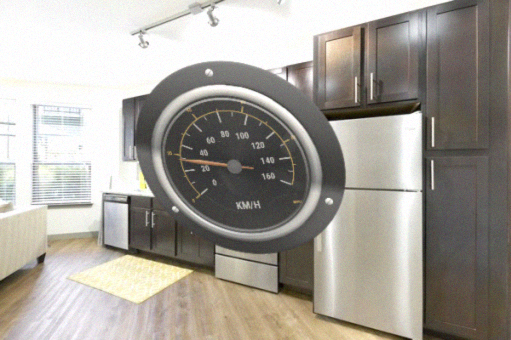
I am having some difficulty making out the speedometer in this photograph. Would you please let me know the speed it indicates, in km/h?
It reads 30 km/h
